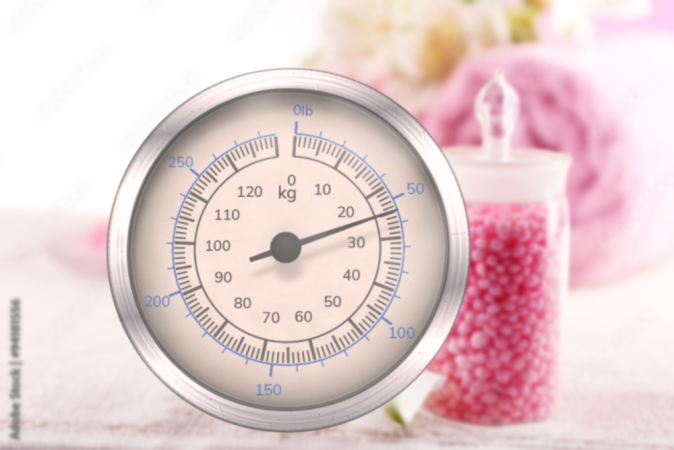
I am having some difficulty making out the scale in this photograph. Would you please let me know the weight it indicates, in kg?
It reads 25 kg
